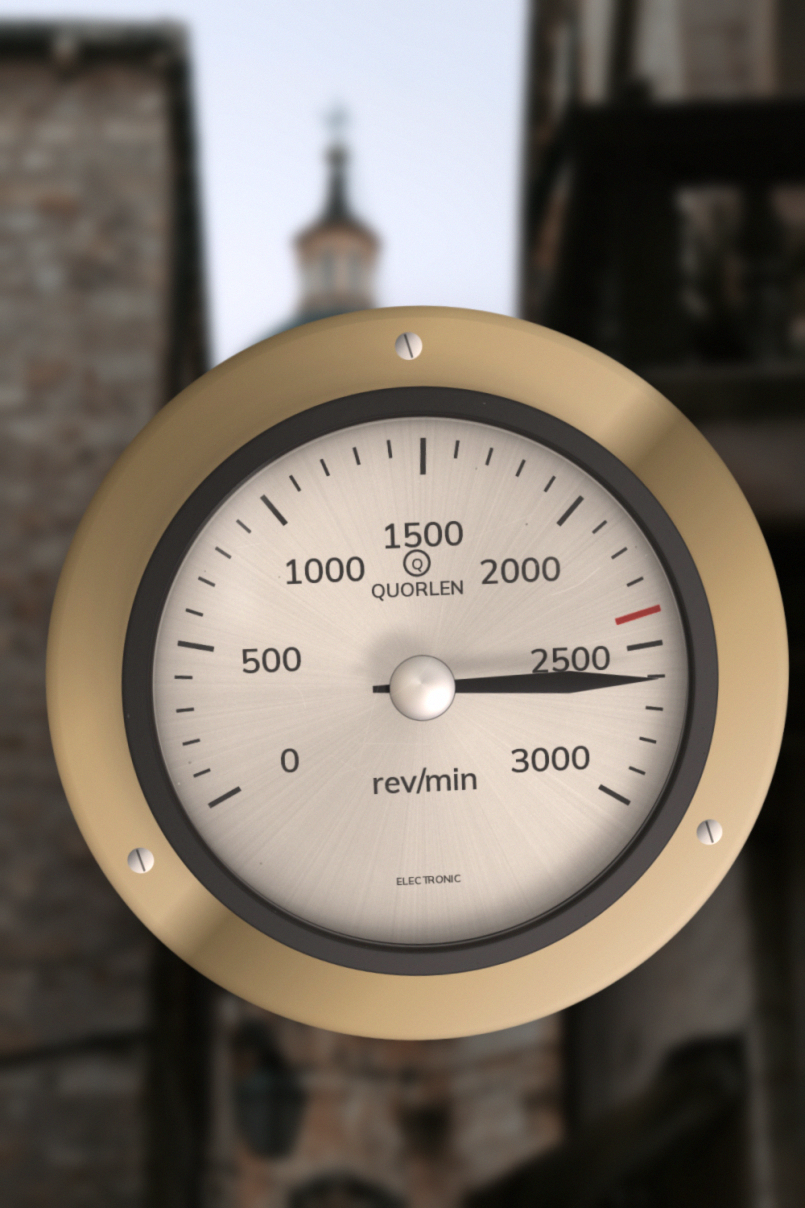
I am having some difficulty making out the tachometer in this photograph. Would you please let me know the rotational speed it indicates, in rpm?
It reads 2600 rpm
